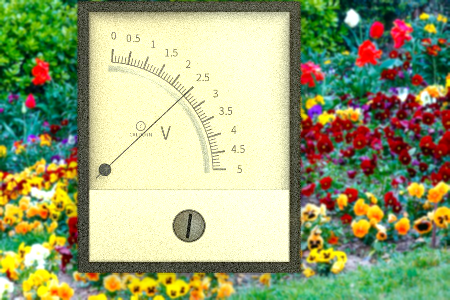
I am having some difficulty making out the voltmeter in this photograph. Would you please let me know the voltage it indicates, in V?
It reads 2.5 V
